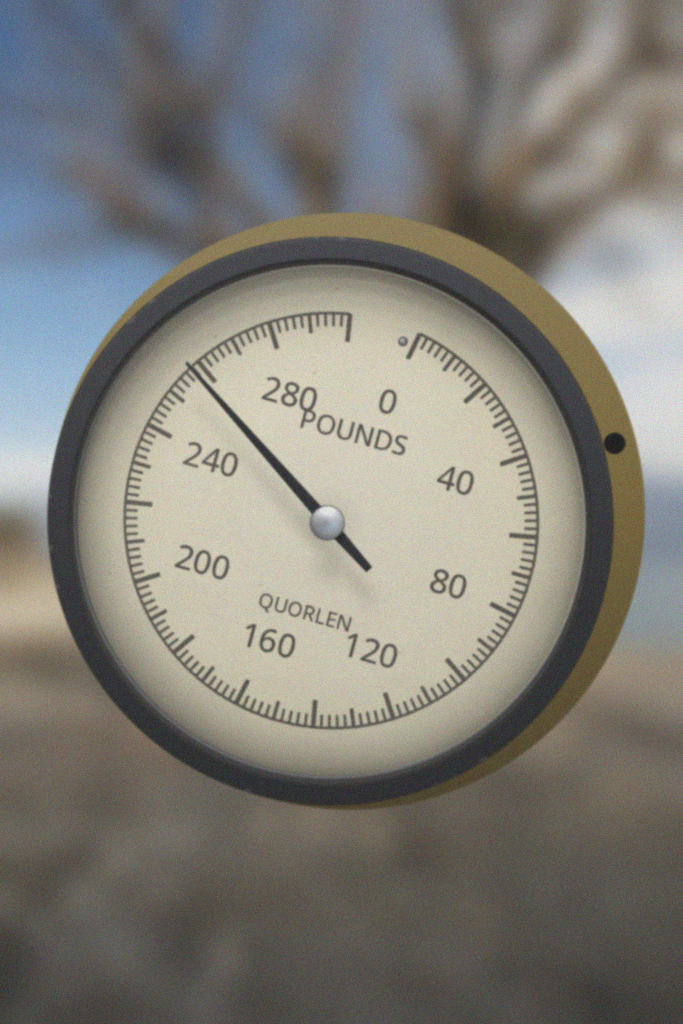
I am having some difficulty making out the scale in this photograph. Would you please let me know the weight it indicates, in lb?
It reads 258 lb
